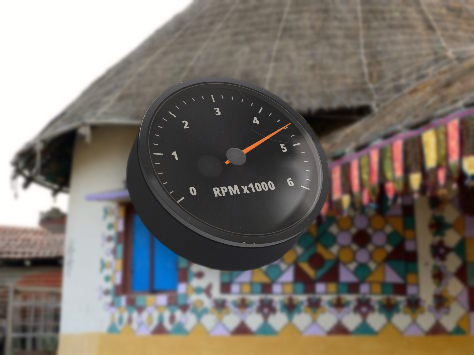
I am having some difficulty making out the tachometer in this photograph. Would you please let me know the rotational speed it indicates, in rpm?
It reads 4600 rpm
